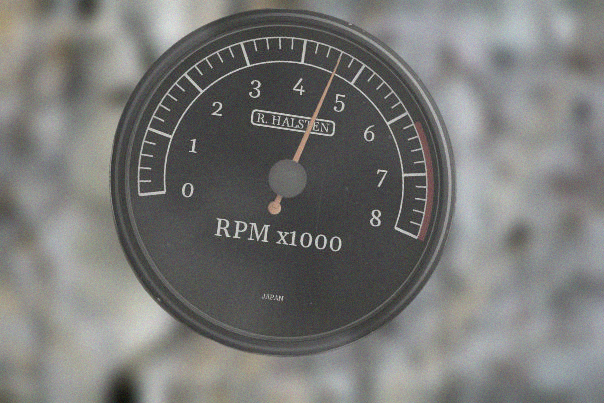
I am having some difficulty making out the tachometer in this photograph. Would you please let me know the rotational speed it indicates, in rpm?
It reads 4600 rpm
